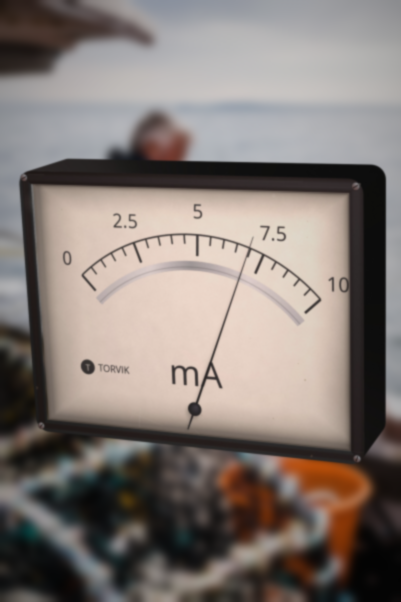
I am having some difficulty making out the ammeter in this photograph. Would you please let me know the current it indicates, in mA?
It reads 7 mA
